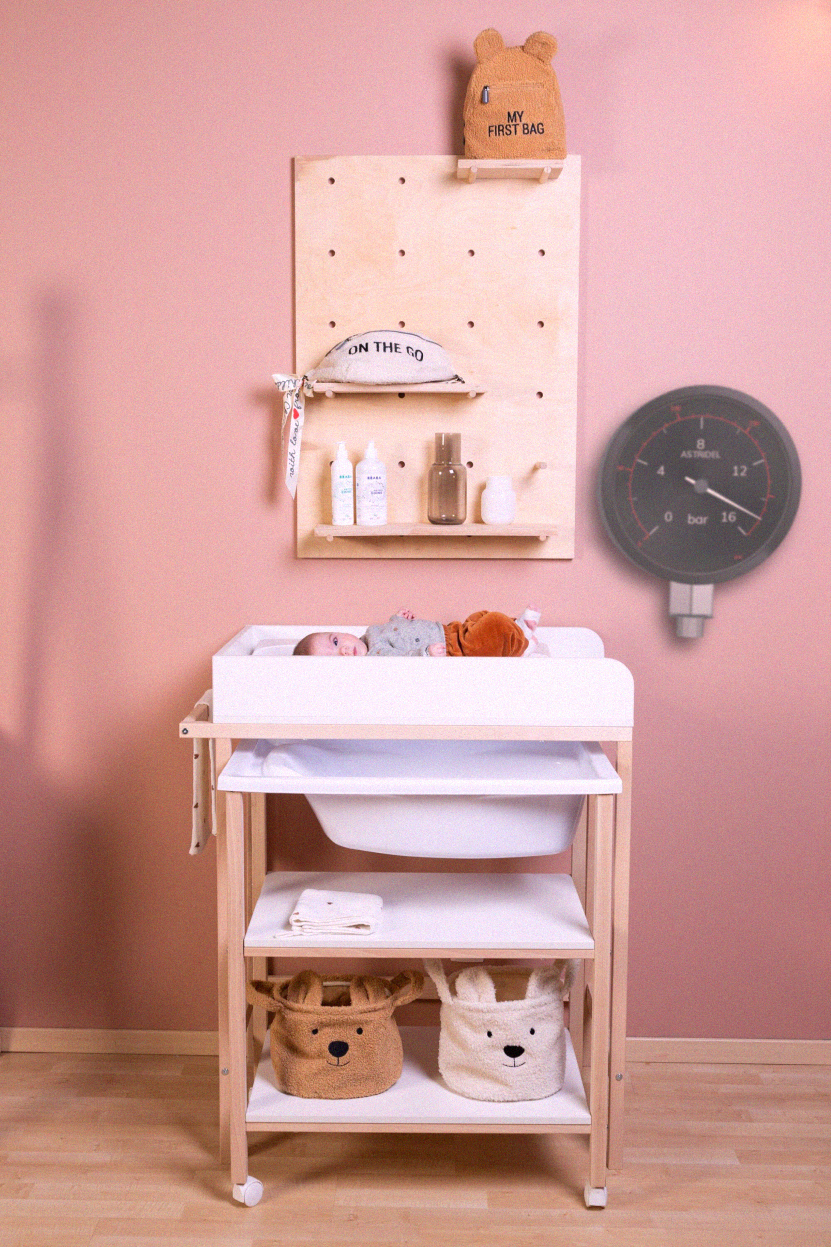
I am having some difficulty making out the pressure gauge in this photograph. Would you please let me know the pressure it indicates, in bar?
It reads 15 bar
